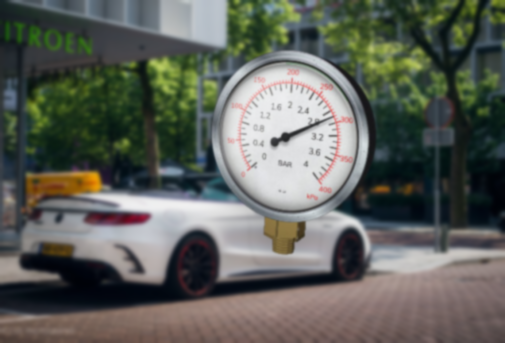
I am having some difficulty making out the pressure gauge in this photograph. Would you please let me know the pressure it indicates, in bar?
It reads 2.9 bar
